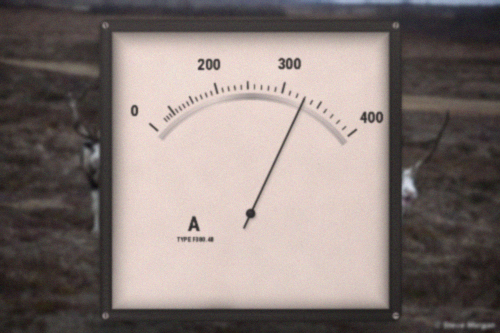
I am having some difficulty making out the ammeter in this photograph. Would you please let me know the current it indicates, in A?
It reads 330 A
